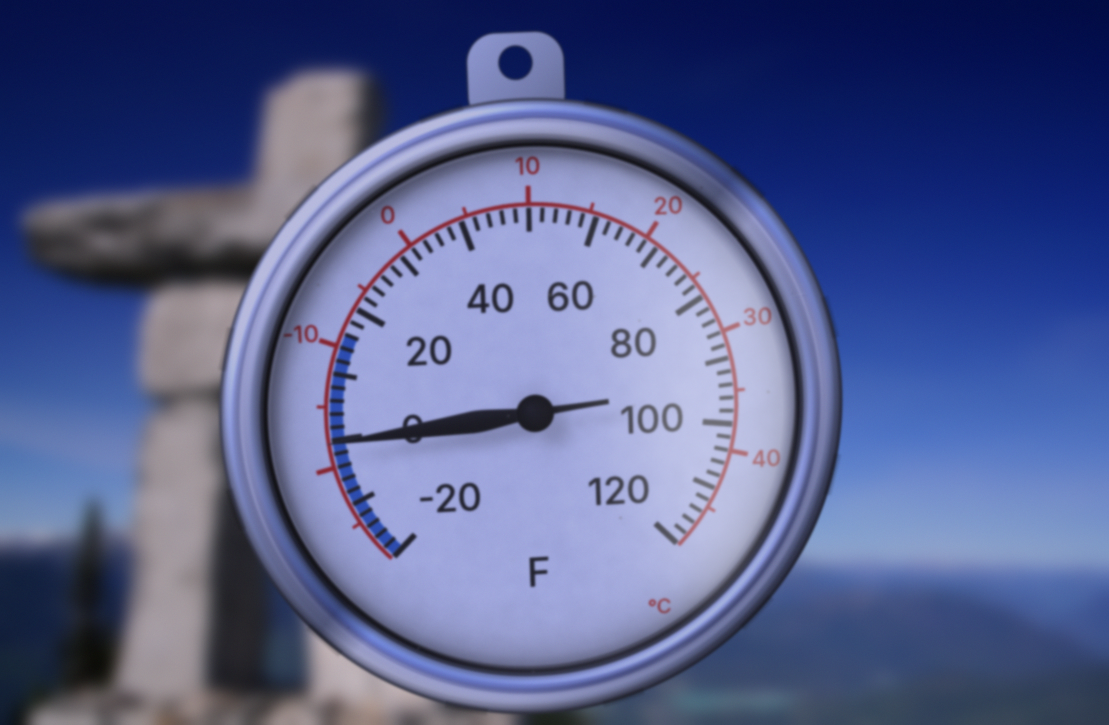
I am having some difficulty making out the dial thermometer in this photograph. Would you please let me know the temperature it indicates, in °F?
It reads 0 °F
